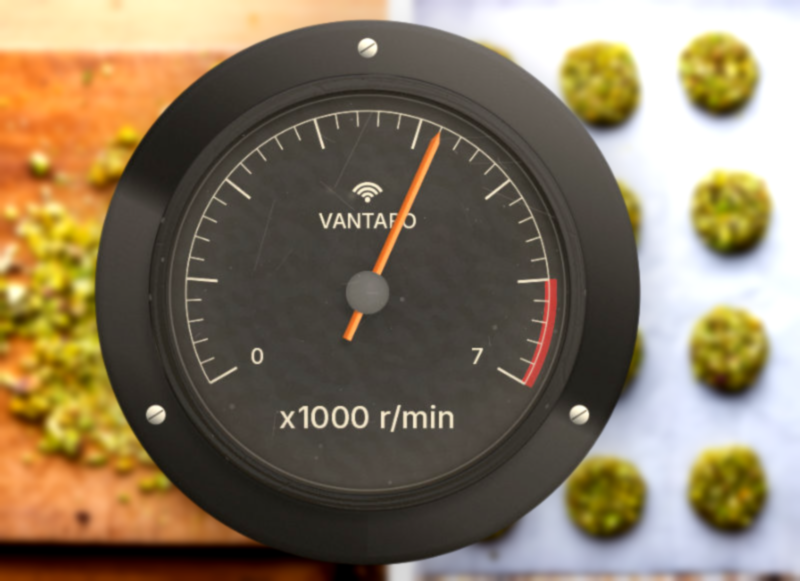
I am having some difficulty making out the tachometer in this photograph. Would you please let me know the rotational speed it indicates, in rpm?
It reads 4200 rpm
